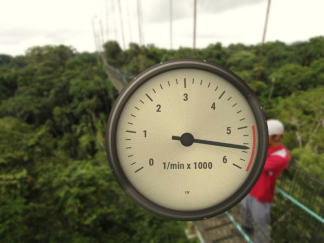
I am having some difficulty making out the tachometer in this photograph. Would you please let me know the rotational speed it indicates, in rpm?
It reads 5500 rpm
